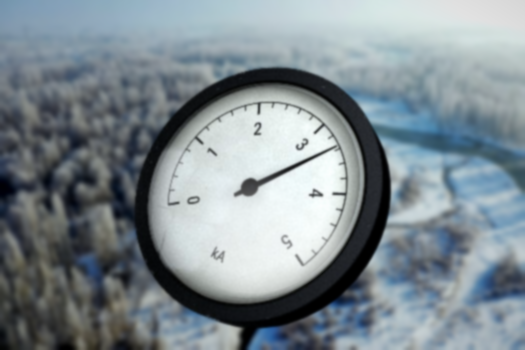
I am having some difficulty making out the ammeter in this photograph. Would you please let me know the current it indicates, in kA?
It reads 3.4 kA
